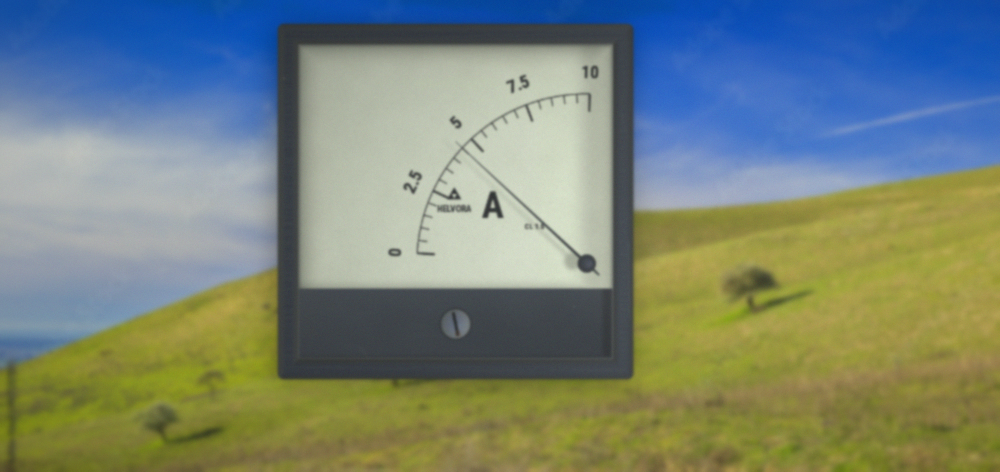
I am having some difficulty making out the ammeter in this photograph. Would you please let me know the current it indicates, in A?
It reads 4.5 A
